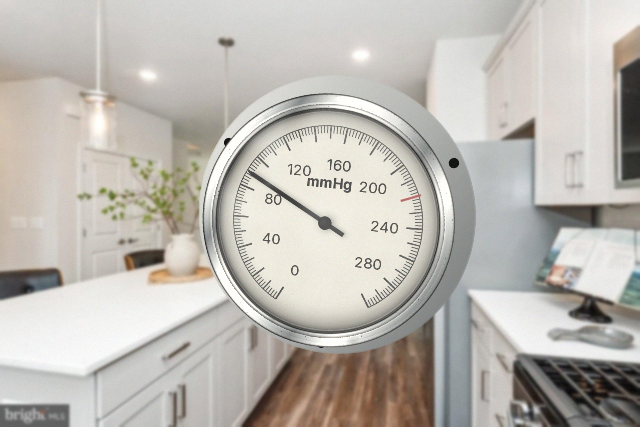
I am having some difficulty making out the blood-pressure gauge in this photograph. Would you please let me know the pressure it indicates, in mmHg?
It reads 90 mmHg
